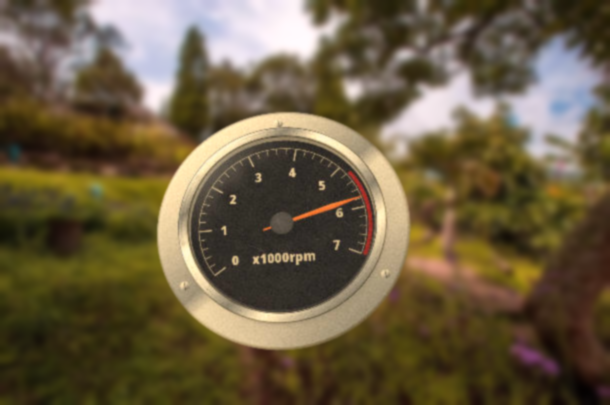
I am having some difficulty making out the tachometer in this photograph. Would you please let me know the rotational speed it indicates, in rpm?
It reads 5800 rpm
